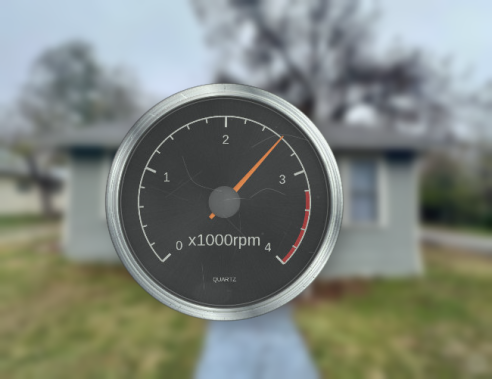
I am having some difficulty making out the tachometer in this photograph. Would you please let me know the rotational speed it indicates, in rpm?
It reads 2600 rpm
